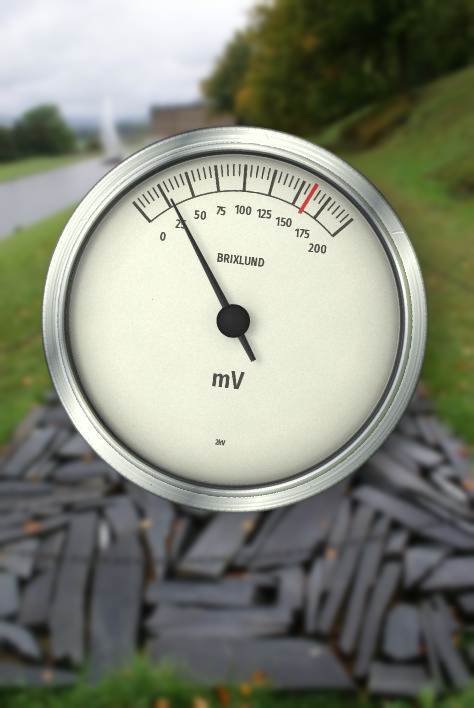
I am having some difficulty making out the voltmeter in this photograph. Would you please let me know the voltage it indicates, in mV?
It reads 30 mV
